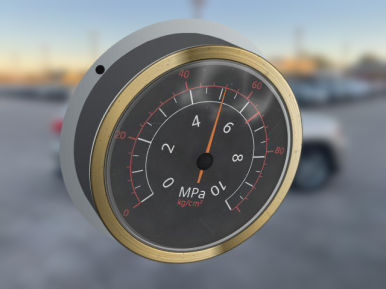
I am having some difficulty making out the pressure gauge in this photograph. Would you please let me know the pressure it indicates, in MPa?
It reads 5 MPa
